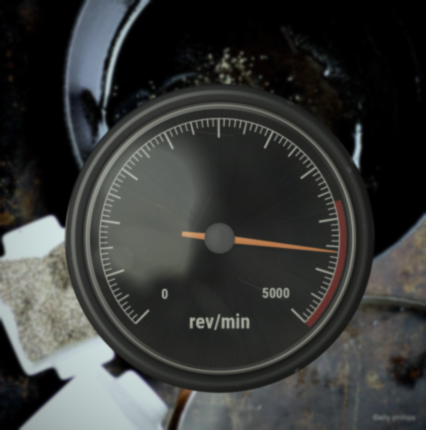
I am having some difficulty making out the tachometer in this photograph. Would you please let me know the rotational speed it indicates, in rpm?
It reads 4300 rpm
